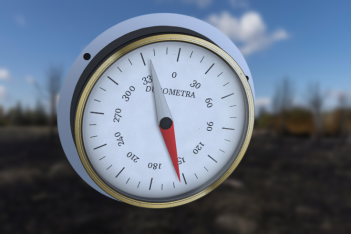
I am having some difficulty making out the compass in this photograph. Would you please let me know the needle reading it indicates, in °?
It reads 155 °
